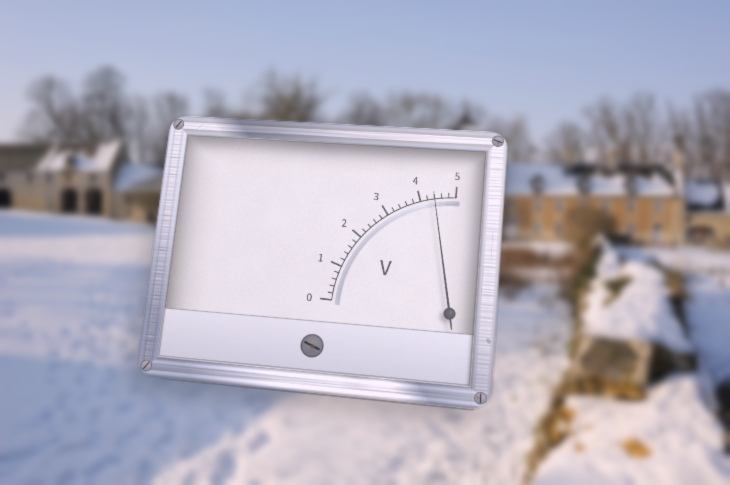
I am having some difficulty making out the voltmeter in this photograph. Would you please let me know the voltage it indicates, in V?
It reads 4.4 V
